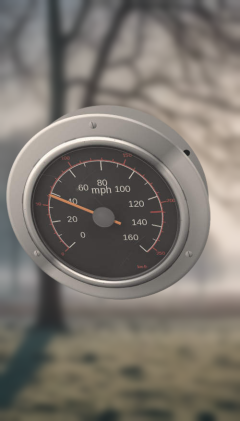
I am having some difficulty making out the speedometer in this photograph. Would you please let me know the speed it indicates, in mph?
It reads 40 mph
